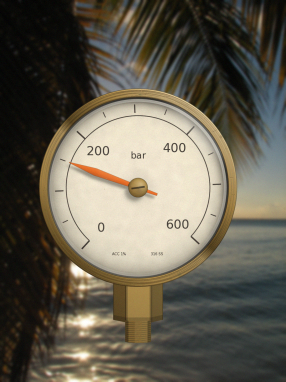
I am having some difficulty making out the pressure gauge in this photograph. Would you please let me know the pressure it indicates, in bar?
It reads 150 bar
